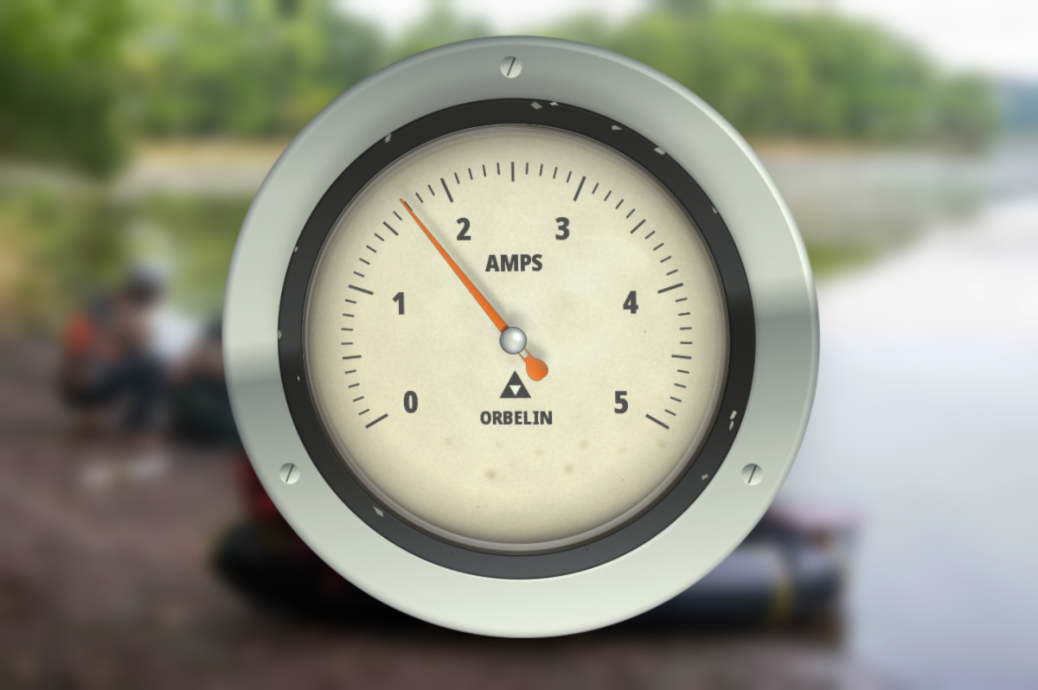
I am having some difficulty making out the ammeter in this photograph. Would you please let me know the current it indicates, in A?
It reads 1.7 A
